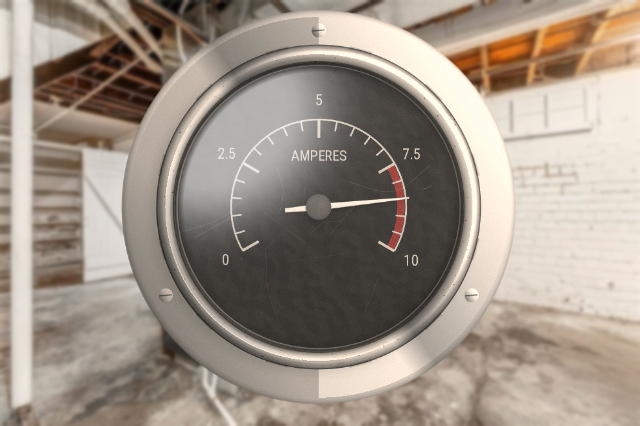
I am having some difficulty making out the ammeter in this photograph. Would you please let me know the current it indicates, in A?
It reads 8.5 A
